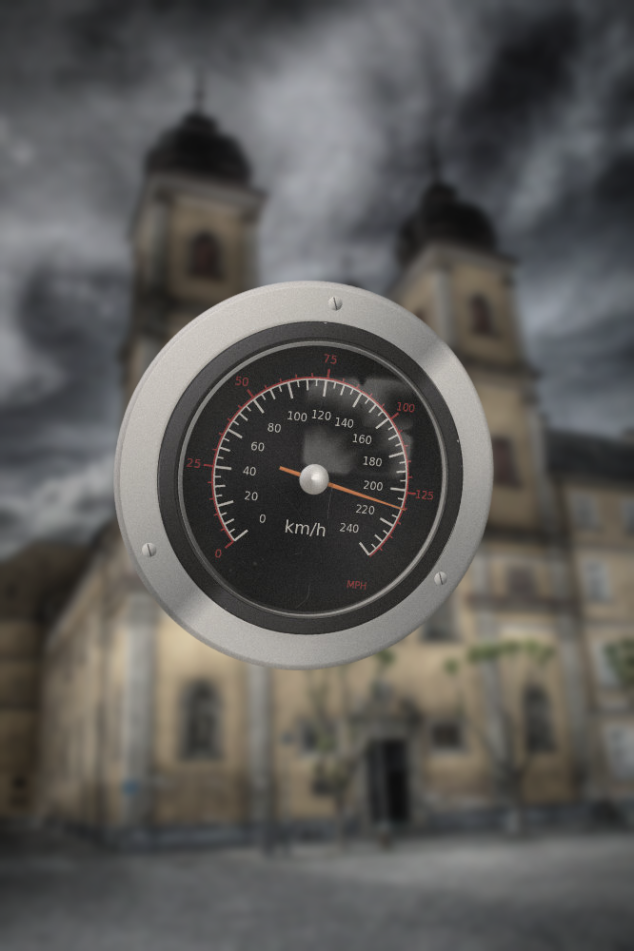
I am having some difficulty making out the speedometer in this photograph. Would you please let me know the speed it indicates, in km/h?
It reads 210 km/h
